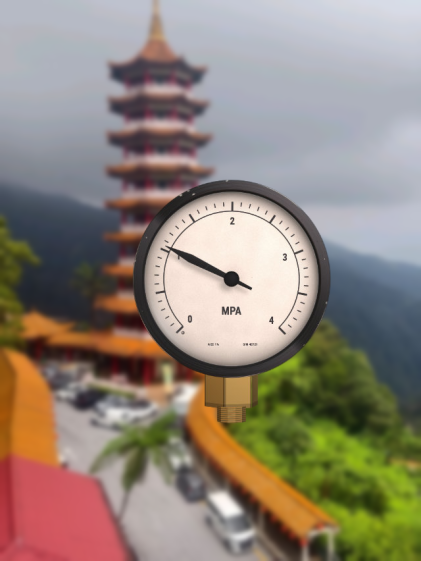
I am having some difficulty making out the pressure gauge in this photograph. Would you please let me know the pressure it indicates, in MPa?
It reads 1.05 MPa
